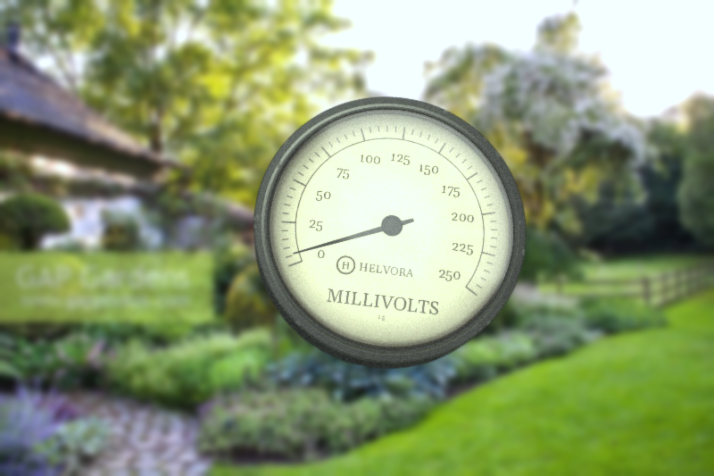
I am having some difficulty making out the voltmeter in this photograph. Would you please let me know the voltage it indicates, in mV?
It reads 5 mV
